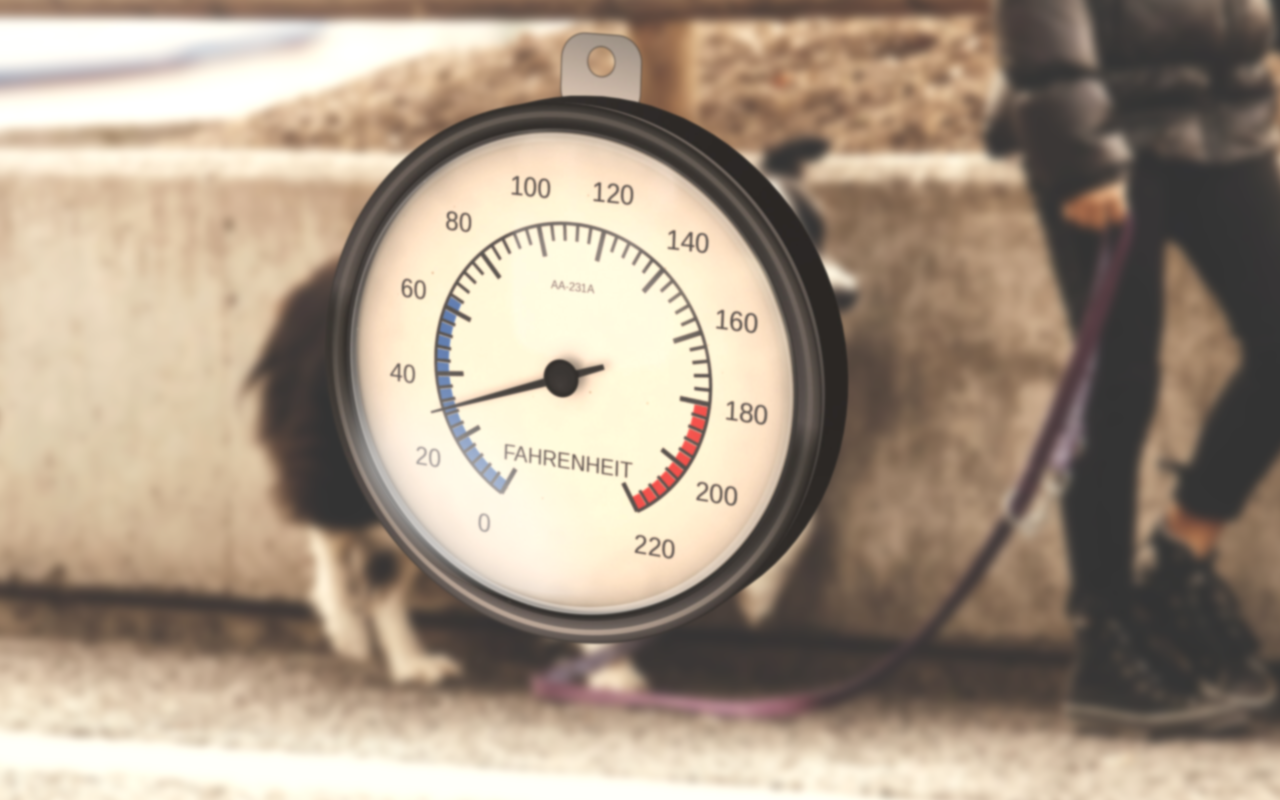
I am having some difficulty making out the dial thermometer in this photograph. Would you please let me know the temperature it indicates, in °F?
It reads 30 °F
